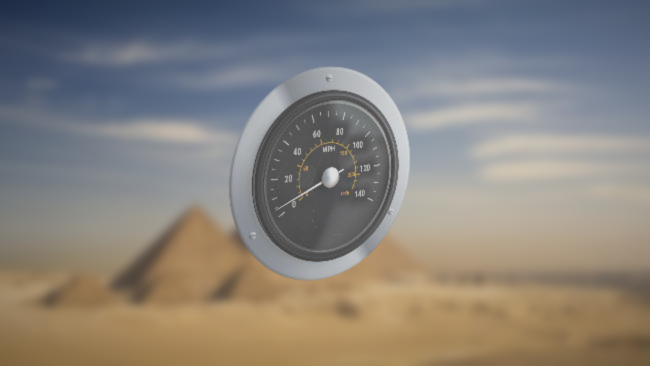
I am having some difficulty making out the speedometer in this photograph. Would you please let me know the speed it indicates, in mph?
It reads 5 mph
